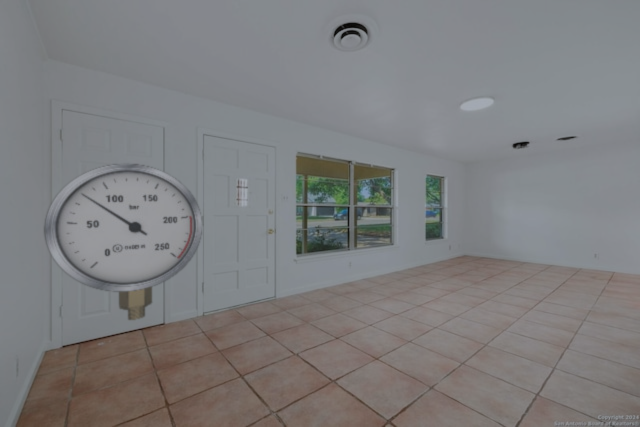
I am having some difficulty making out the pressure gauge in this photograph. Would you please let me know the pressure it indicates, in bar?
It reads 80 bar
